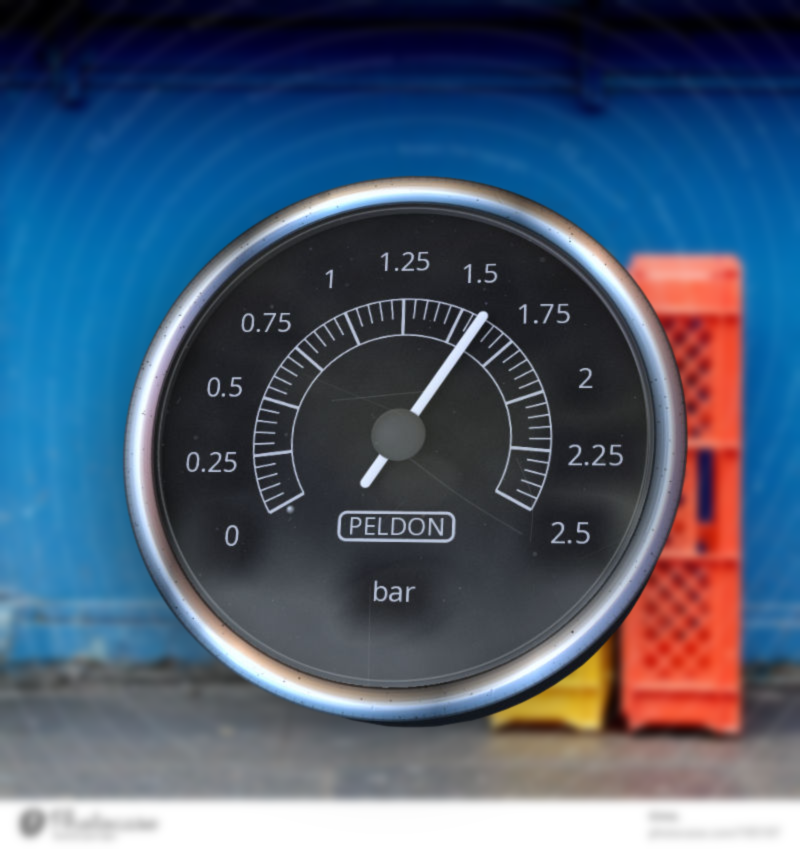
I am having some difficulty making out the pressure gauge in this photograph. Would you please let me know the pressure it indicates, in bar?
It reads 1.6 bar
